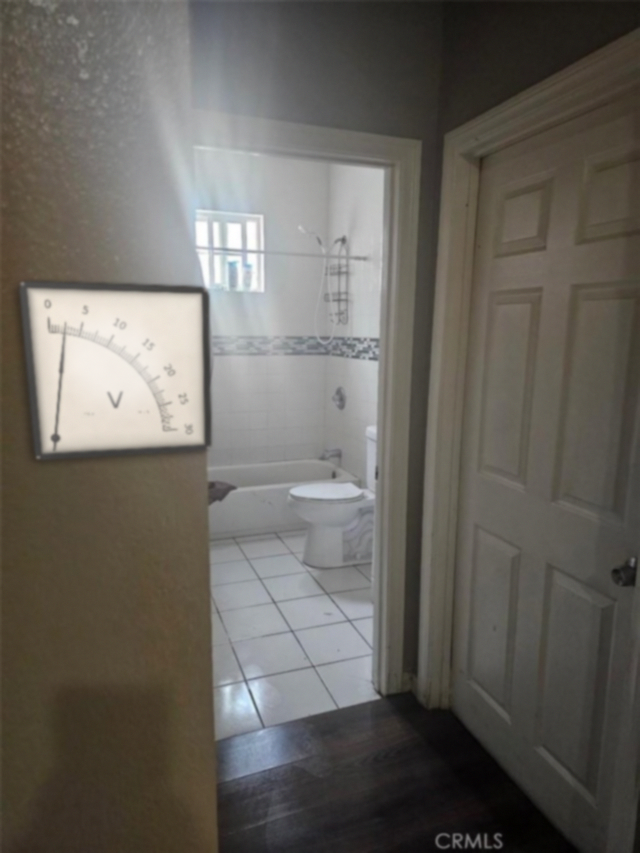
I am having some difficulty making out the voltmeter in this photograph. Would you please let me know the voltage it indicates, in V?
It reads 2.5 V
